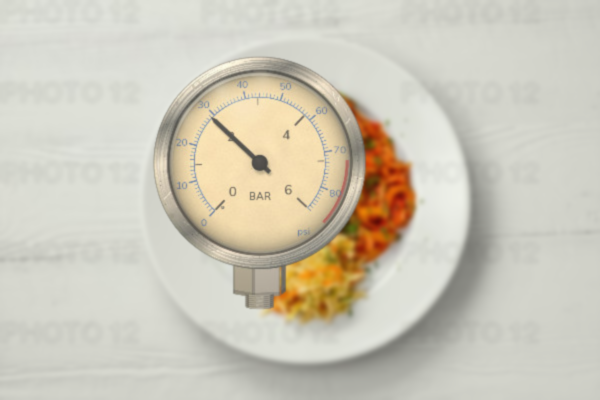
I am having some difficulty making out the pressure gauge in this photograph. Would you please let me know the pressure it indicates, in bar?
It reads 2 bar
